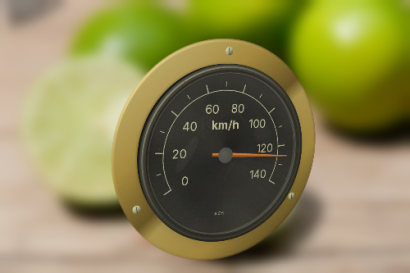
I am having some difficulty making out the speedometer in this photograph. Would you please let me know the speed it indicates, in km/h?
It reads 125 km/h
